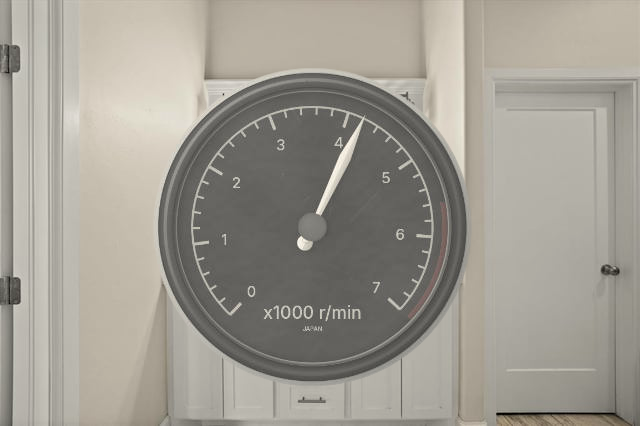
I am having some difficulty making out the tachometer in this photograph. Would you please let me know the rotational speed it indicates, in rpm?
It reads 4200 rpm
